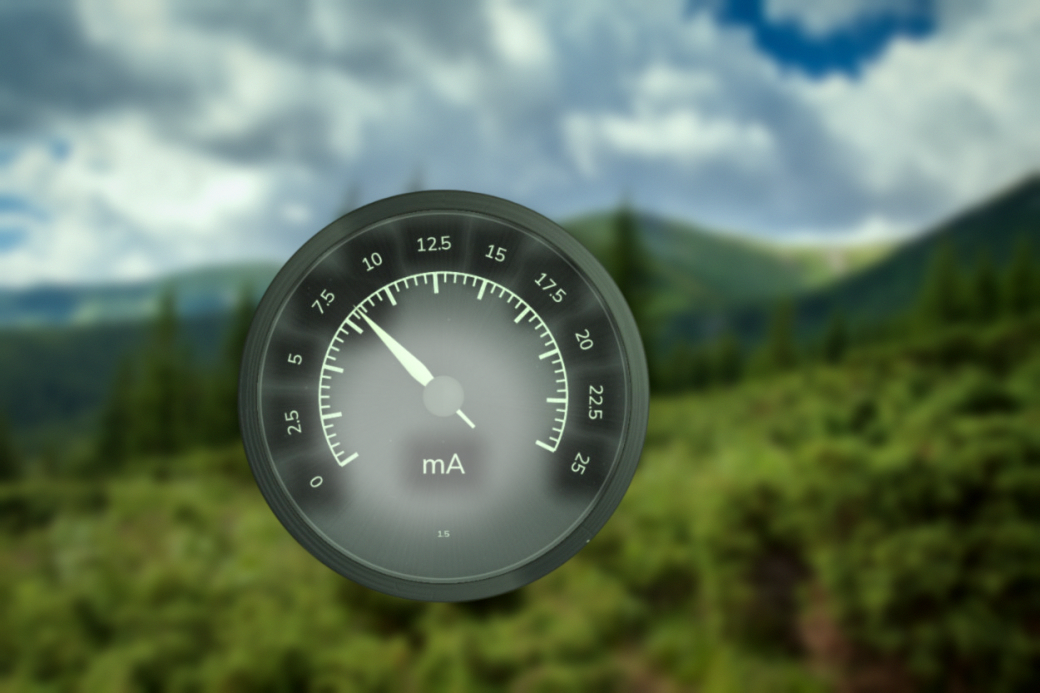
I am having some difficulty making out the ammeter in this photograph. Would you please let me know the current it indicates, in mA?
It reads 8.25 mA
